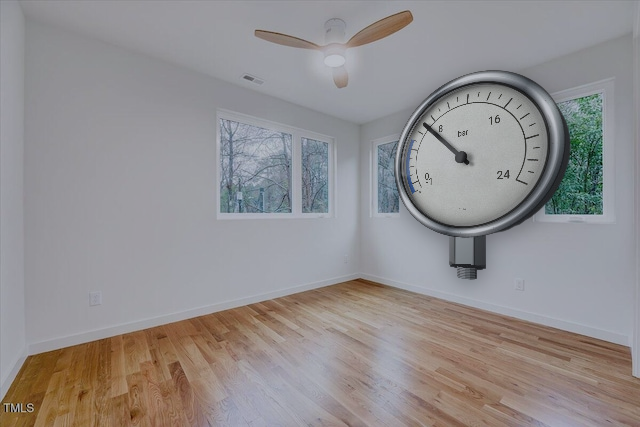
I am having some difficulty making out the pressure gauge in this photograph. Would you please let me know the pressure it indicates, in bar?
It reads 7 bar
